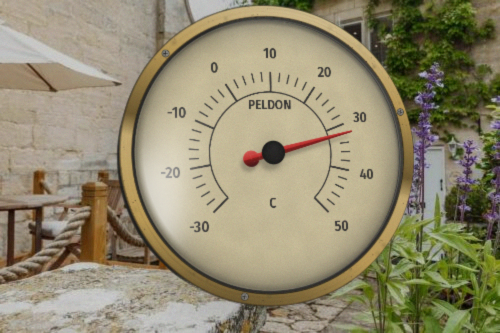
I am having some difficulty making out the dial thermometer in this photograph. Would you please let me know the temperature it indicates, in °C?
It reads 32 °C
